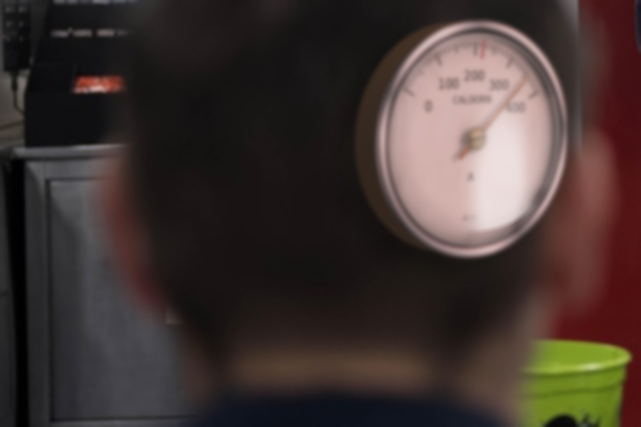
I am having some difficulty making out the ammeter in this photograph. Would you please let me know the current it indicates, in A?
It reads 350 A
